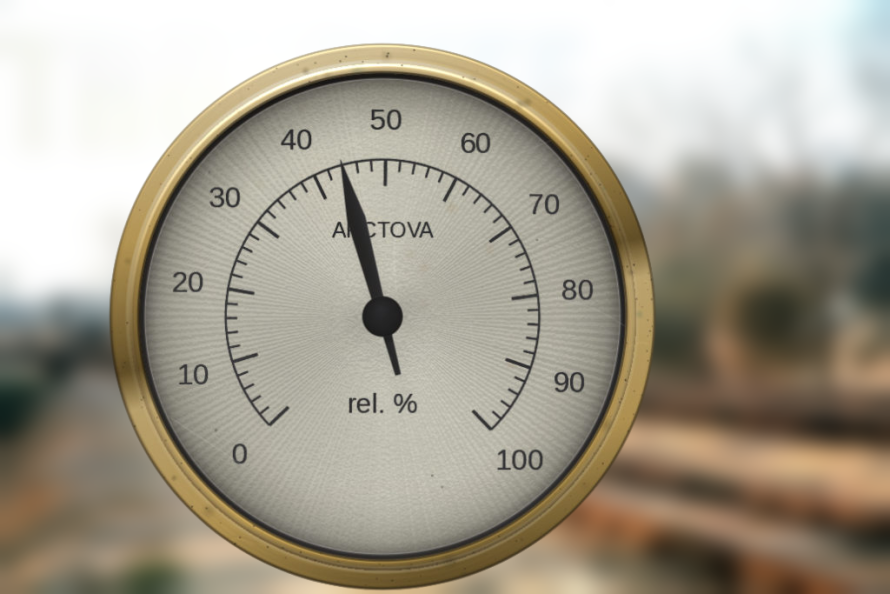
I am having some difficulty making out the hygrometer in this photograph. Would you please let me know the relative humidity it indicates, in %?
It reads 44 %
